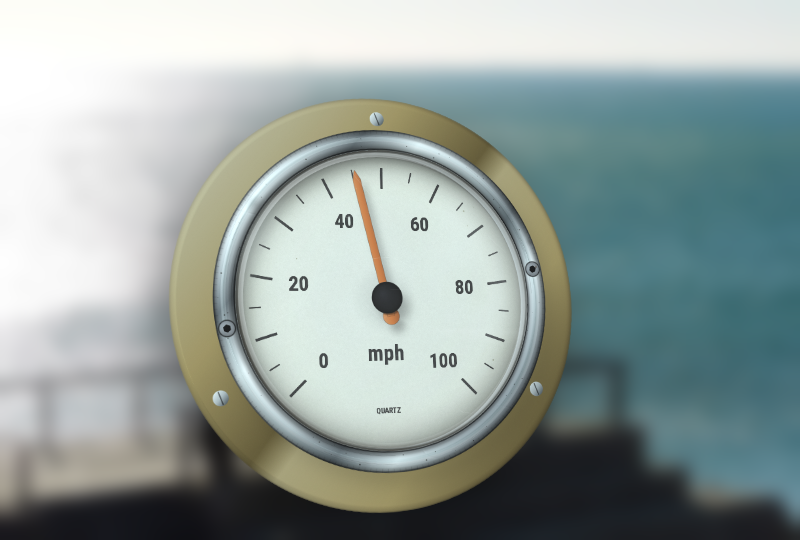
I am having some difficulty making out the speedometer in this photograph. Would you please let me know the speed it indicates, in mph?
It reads 45 mph
